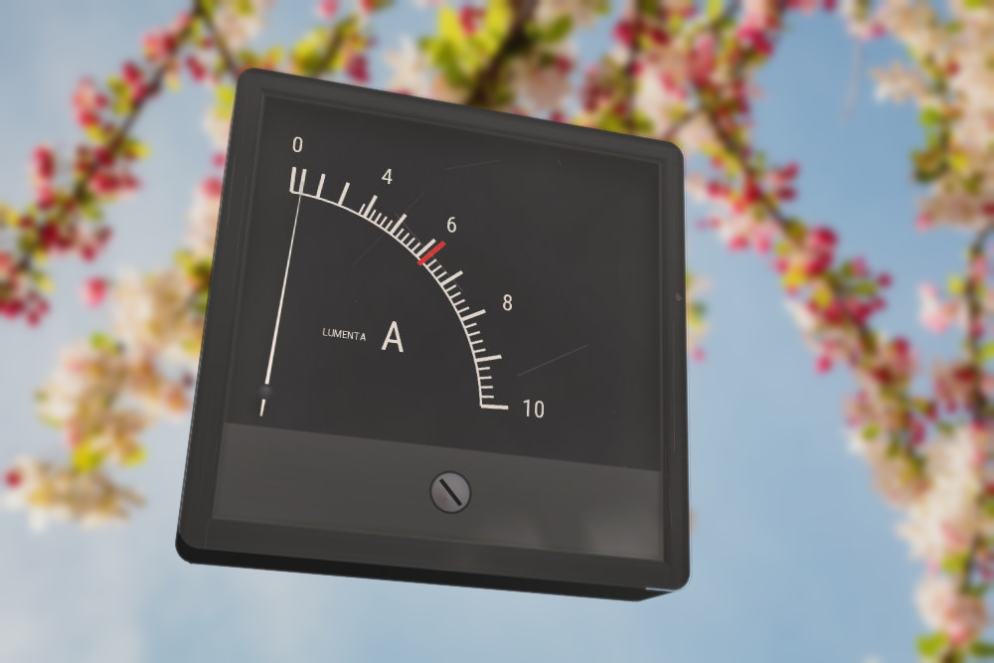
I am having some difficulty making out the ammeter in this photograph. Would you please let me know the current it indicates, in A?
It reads 1 A
